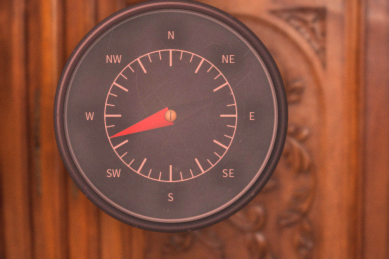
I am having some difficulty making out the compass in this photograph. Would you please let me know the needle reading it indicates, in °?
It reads 250 °
